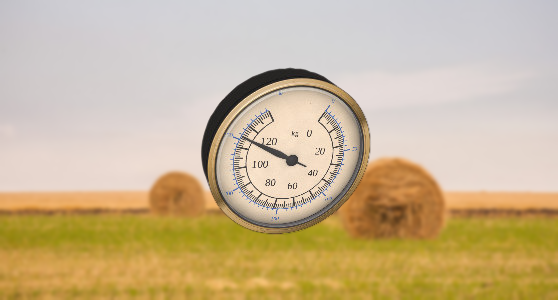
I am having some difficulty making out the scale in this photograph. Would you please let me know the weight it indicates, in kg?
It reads 115 kg
